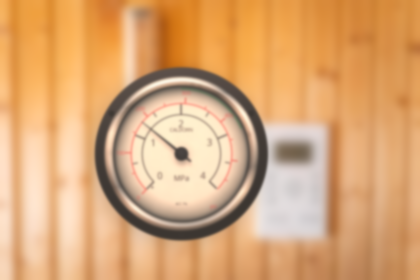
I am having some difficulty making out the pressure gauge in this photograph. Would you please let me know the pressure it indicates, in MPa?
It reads 1.25 MPa
